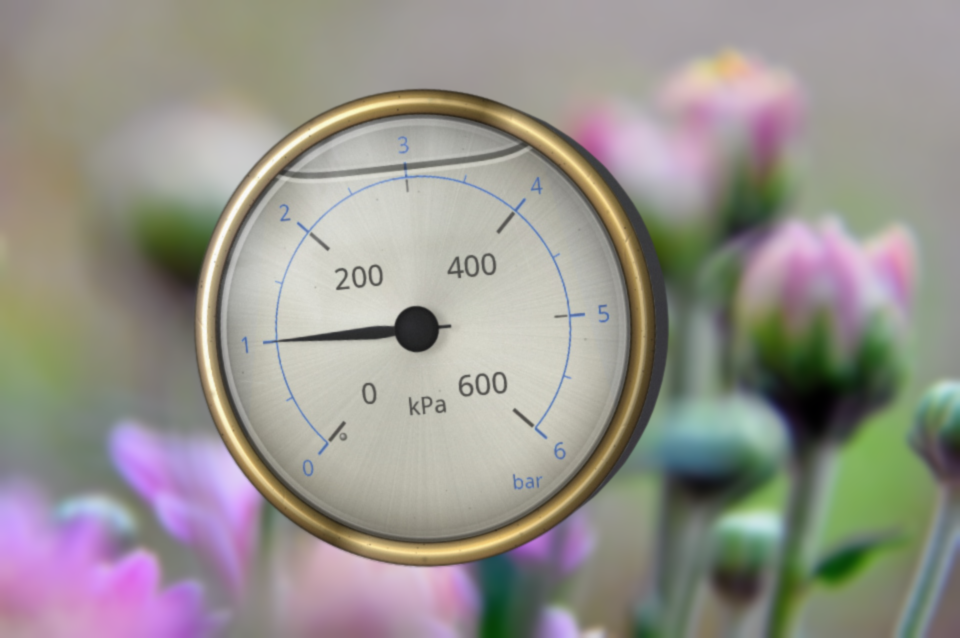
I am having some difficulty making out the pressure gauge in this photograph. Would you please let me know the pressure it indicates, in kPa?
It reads 100 kPa
